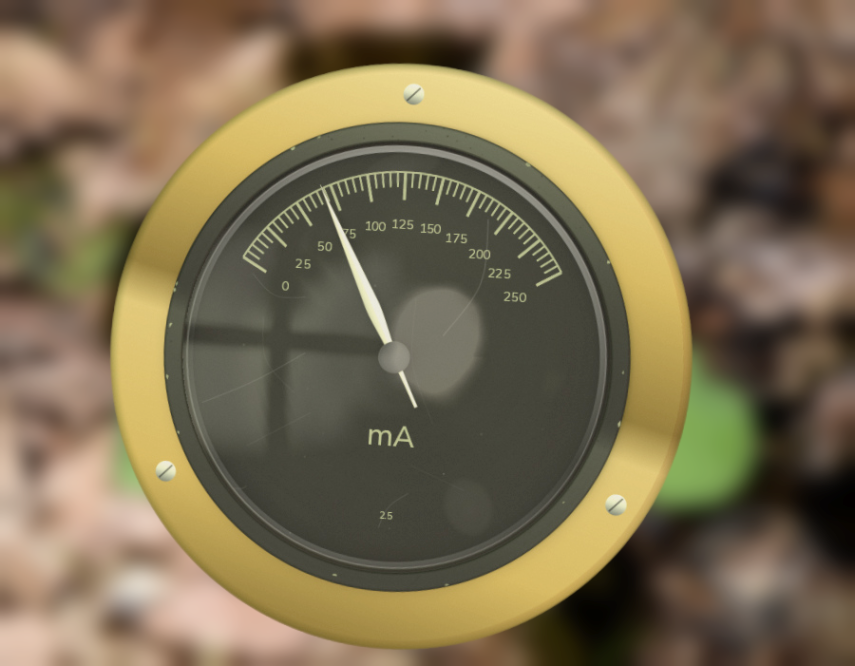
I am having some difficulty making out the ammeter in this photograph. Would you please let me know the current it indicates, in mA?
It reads 70 mA
